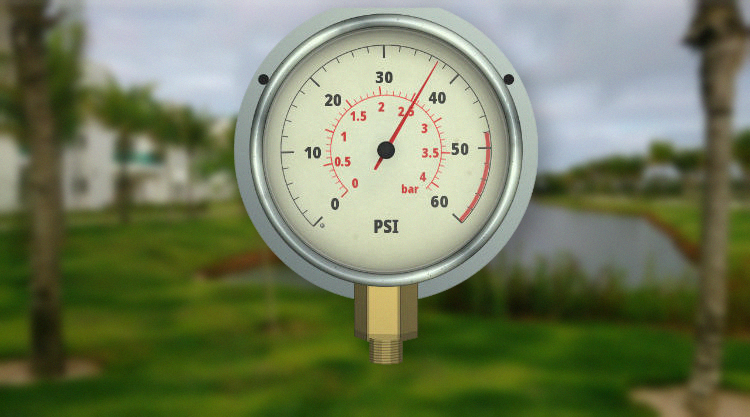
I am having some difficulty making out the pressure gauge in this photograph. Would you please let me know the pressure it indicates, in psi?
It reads 37 psi
